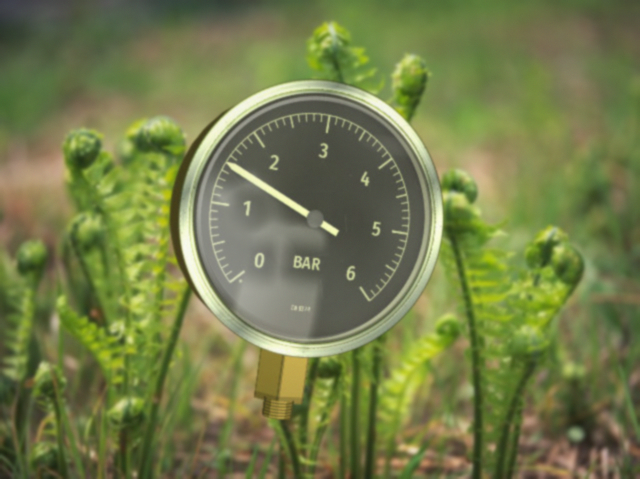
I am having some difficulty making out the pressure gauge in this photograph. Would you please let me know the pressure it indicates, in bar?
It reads 1.5 bar
